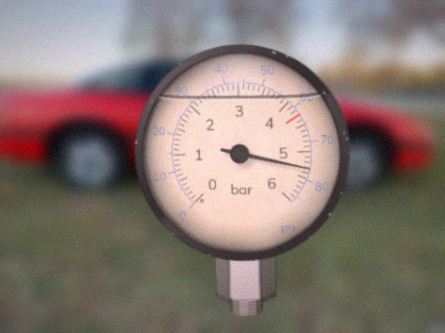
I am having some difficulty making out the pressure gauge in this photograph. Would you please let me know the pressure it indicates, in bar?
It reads 5.3 bar
